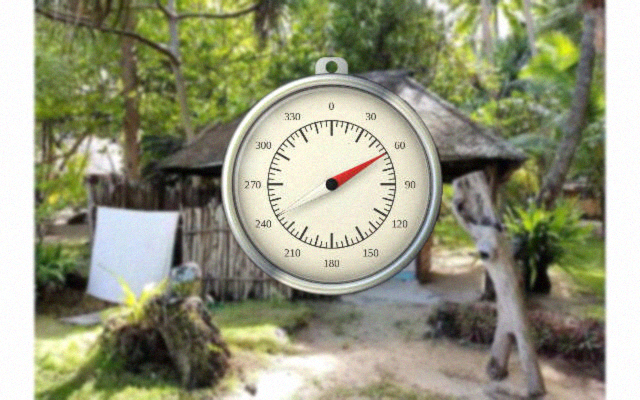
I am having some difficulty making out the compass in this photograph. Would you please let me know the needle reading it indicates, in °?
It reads 60 °
